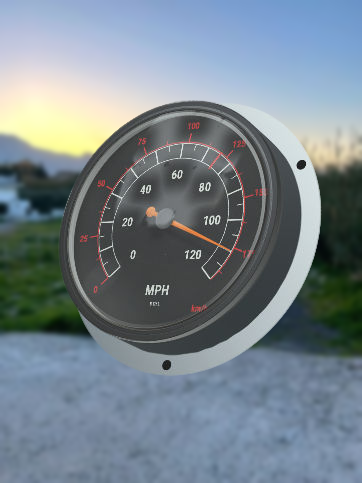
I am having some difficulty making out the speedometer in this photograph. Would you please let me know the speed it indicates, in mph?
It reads 110 mph
